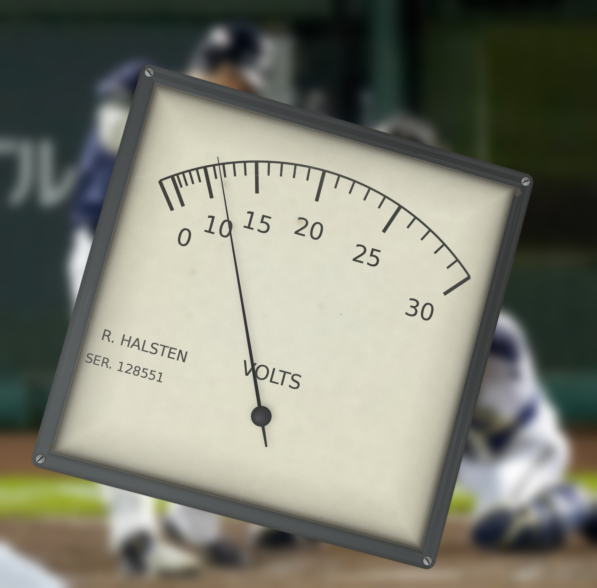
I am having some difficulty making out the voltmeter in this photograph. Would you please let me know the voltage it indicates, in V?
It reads 11.5 V
